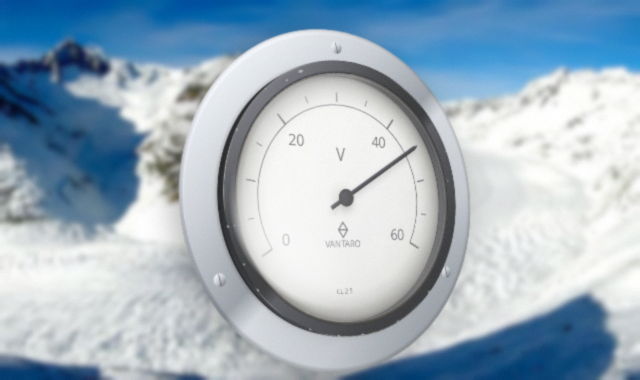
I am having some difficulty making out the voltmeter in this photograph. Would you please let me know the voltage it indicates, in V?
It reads 45 V
